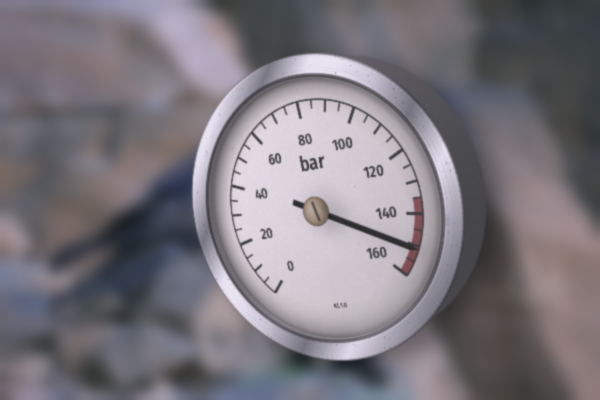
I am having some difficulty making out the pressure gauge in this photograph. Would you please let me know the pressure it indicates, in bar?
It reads 150 bar
